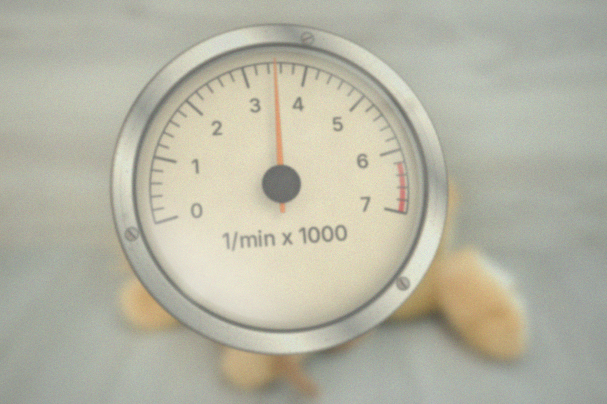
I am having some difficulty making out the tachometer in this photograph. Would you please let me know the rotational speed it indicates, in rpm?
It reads 3500 rpm
